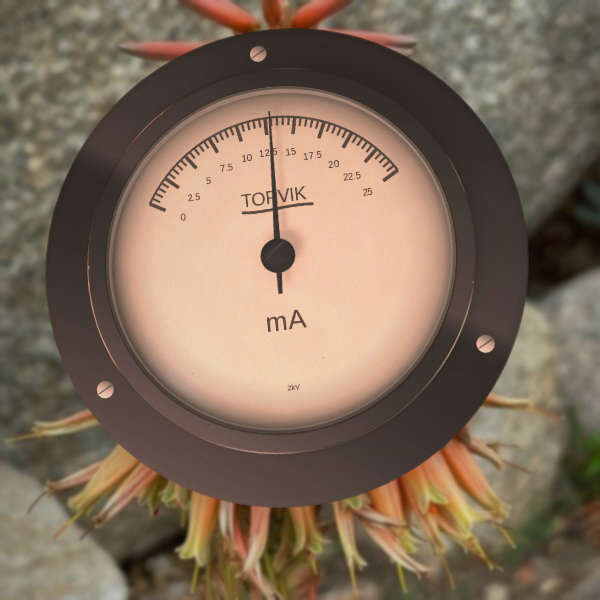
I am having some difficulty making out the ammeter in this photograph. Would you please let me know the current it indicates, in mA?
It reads 13 mA
